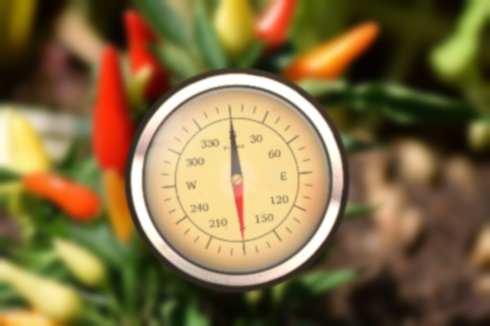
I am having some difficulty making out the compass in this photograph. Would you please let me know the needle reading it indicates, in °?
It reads 180 °
